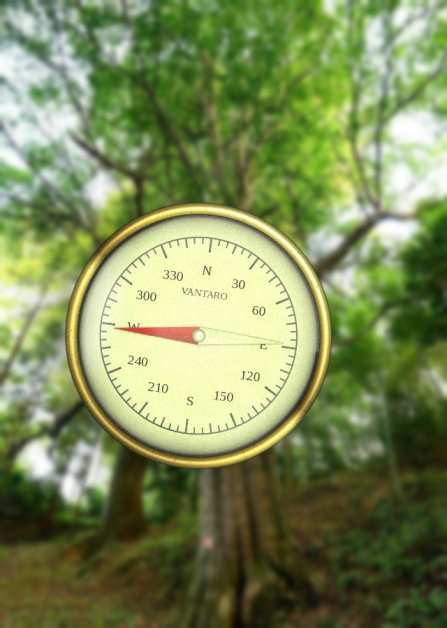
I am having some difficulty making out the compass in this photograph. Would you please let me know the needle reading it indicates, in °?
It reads 267.5 °
